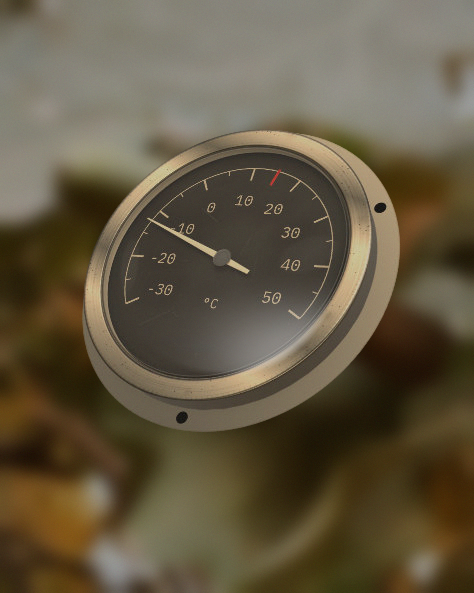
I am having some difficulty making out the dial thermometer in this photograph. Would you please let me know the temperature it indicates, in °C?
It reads -12.5 °C
